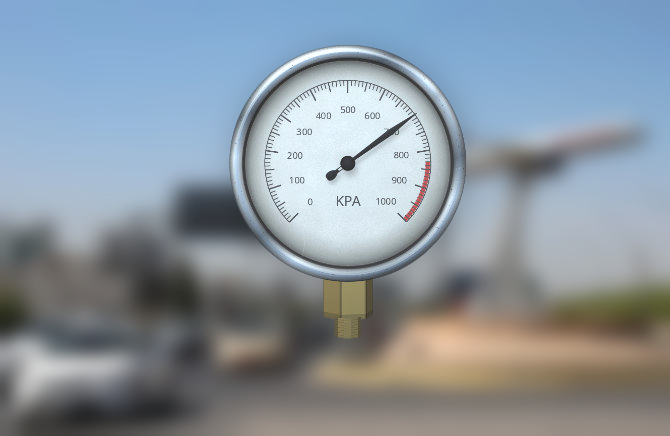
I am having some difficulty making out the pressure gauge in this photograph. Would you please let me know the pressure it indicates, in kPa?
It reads 700 kPa
